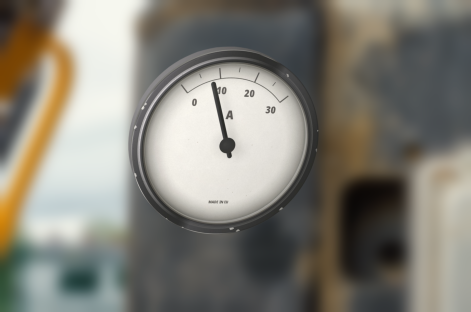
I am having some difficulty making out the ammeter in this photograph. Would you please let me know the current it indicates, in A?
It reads 7.5 A
